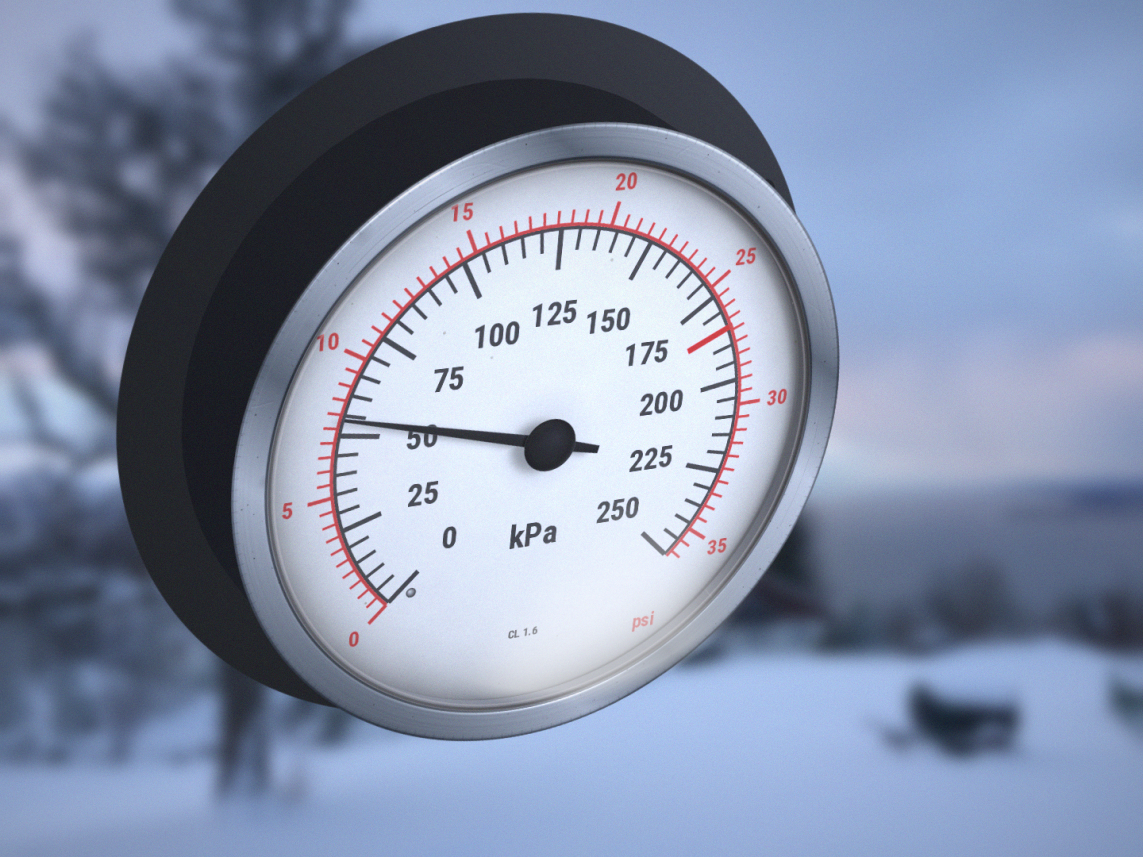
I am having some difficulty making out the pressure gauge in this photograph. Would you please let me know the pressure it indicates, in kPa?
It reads 55 kPa
